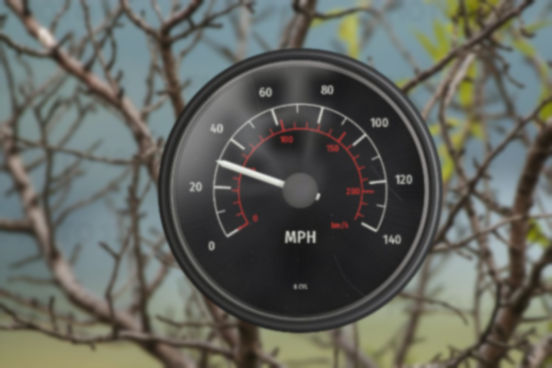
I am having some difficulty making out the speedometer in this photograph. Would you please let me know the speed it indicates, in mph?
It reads 30 mph
